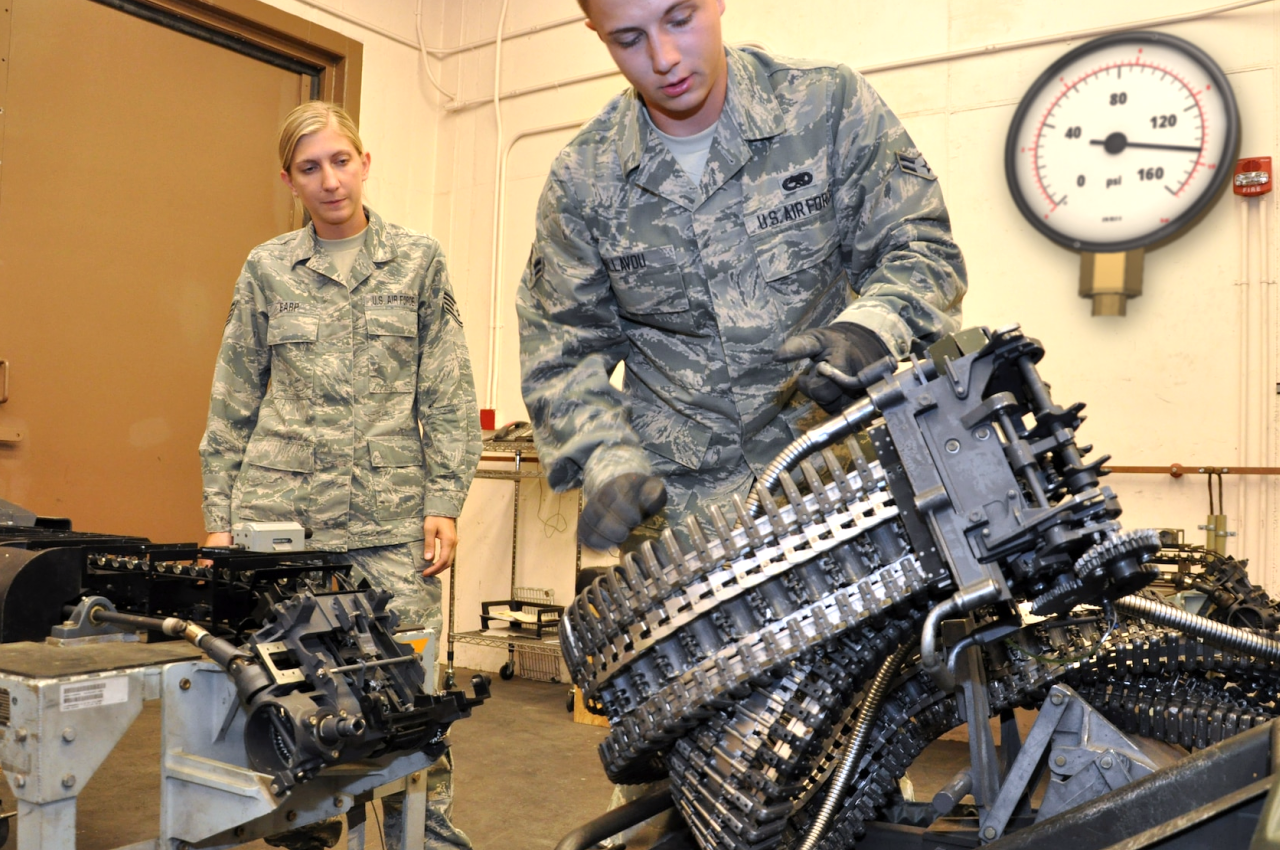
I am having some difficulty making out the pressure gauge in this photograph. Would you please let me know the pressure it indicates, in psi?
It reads 140 psi
